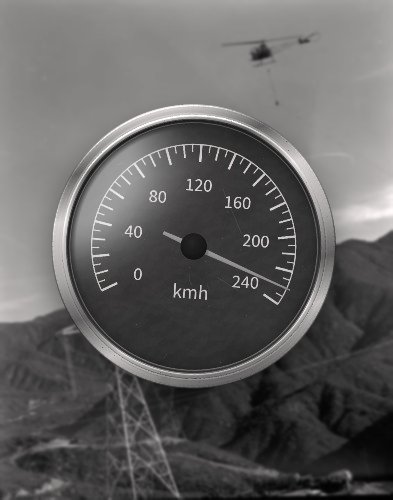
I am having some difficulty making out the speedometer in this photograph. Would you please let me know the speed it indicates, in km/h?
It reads 230 km/h
